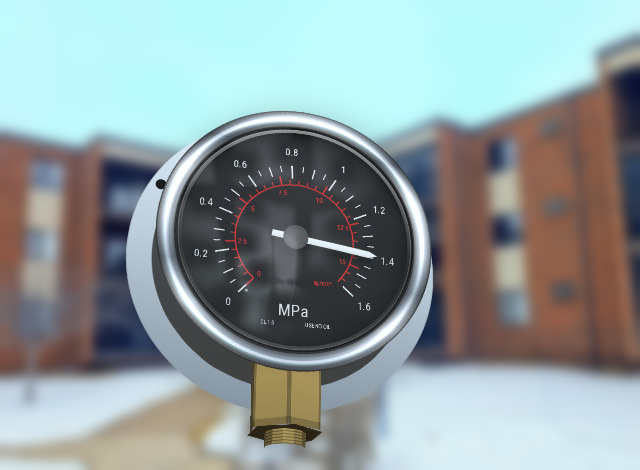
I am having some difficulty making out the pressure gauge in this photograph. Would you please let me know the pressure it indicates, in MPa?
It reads 1.4 MPa
